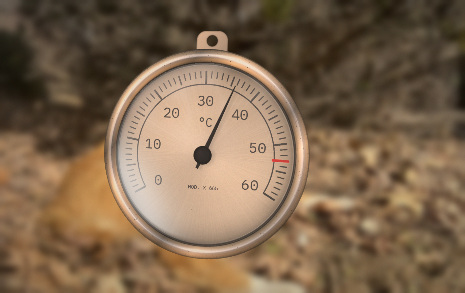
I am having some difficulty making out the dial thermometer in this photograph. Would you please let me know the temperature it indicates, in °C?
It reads 36 °C
